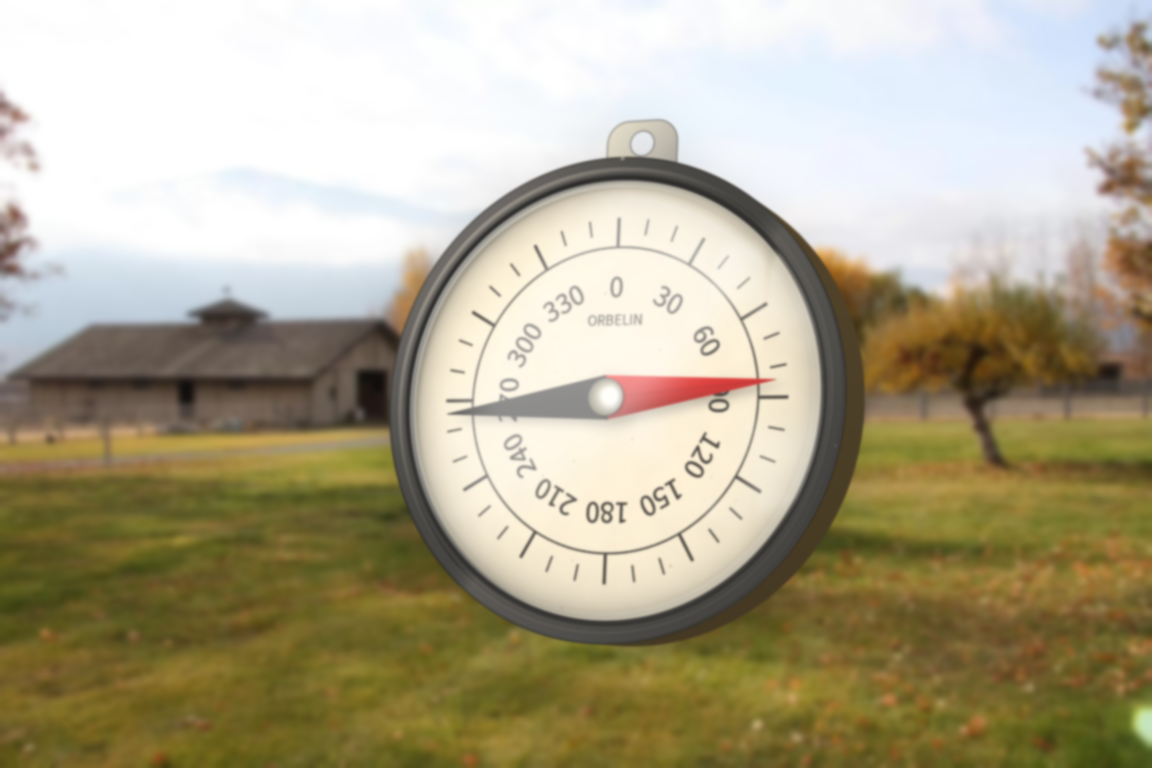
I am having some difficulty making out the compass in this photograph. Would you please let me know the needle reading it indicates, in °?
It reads 85 °
